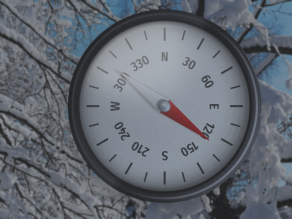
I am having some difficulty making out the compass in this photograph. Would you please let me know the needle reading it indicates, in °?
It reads 127.5 °
